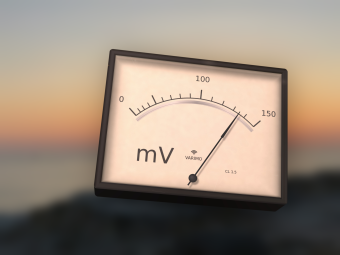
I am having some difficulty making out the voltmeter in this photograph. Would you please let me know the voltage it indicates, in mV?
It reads 135 mV
